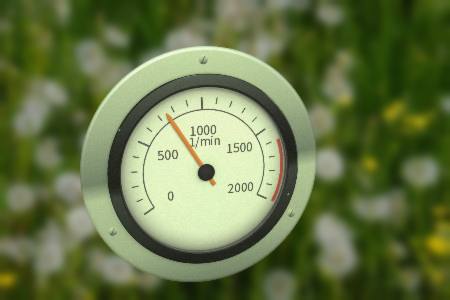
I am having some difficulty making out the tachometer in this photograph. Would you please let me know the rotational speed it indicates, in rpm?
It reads 750 rpm
